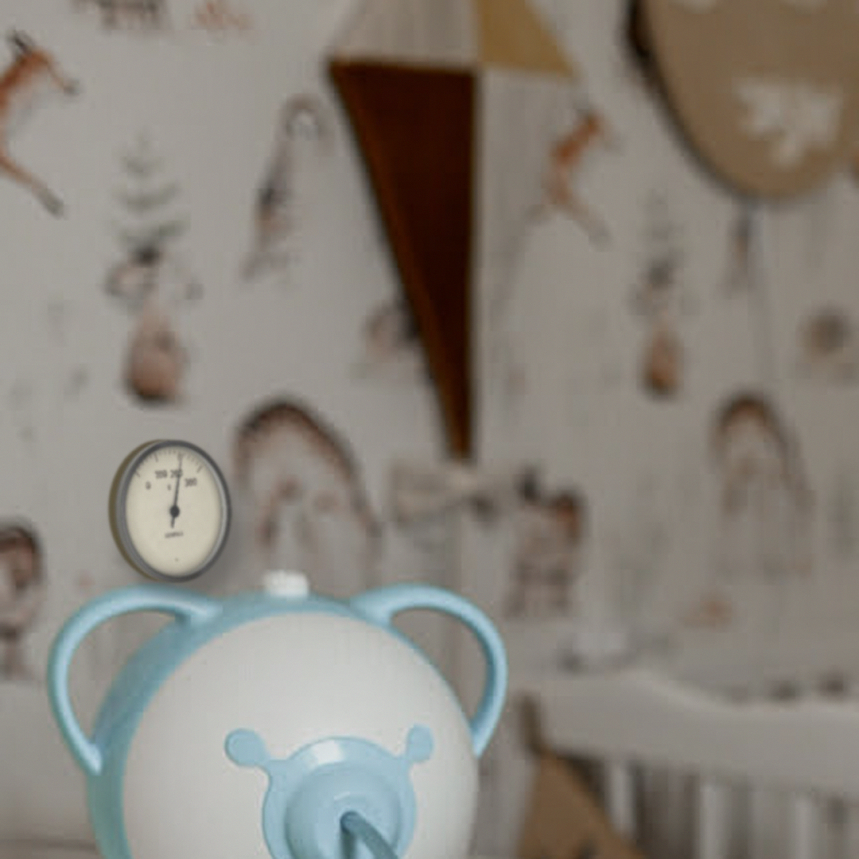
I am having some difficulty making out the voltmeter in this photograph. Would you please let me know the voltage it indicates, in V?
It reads 200 V
